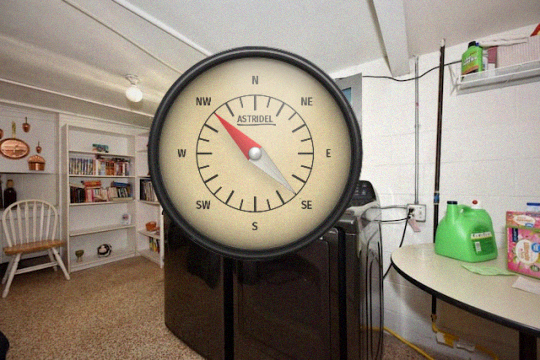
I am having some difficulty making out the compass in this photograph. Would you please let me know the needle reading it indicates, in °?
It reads 315 °
